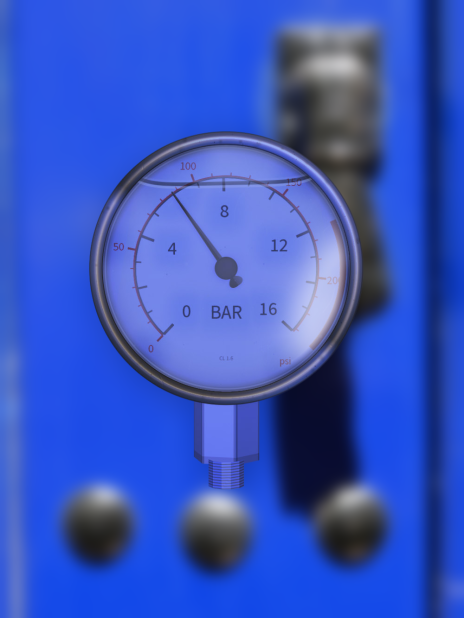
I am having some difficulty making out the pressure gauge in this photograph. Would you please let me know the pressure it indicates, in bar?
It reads 6 bar
